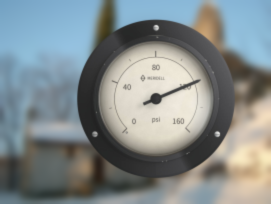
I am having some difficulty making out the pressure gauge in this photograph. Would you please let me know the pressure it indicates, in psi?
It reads 120 psi
